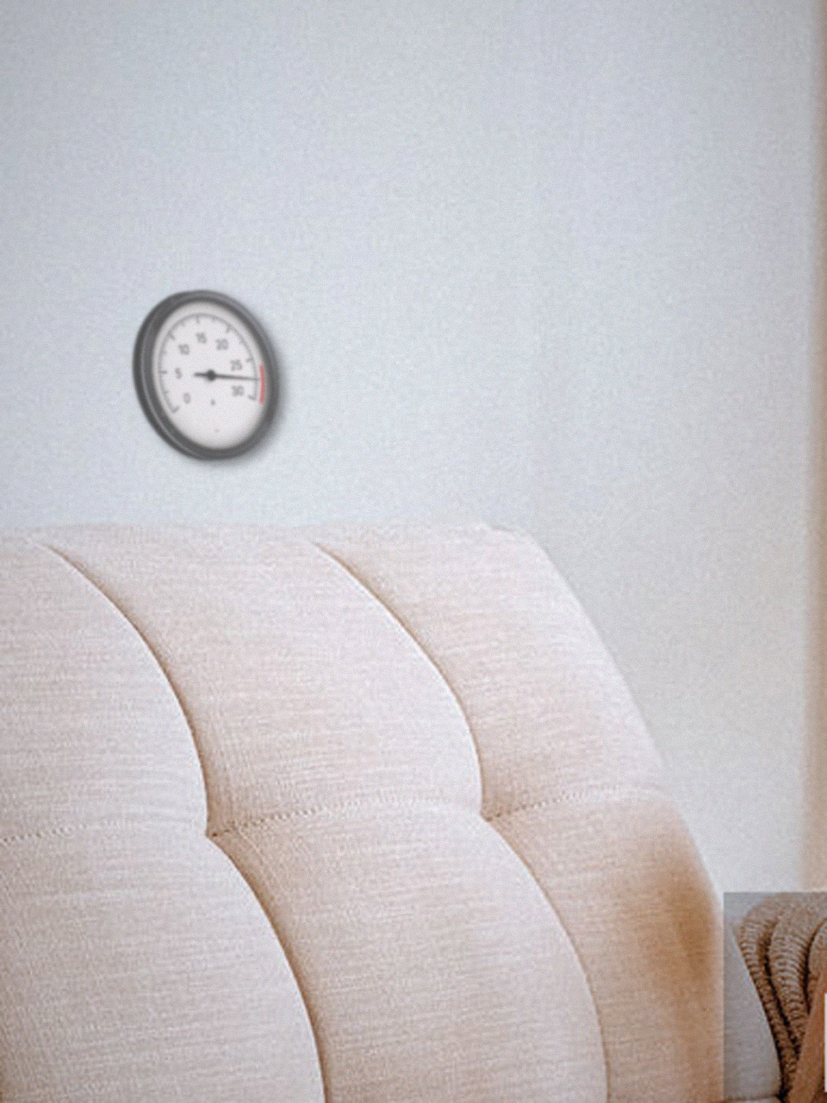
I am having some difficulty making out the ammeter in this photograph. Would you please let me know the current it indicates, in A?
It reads 27.5 A
